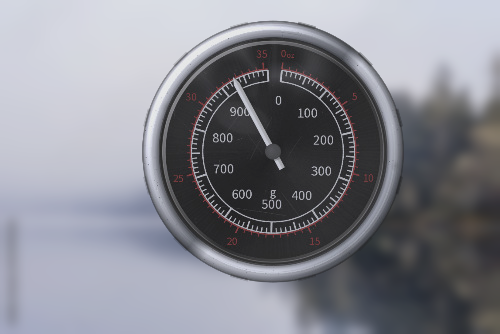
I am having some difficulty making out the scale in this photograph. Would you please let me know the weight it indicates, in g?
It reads 930 g
